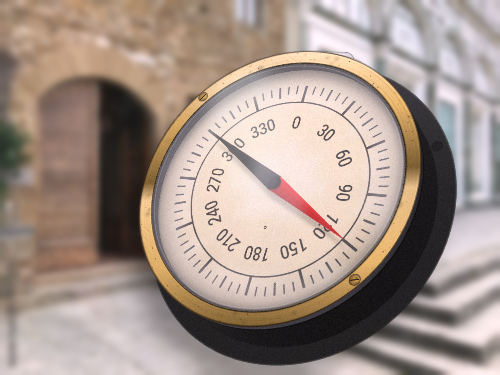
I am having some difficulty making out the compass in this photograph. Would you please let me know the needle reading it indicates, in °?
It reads 120 °
